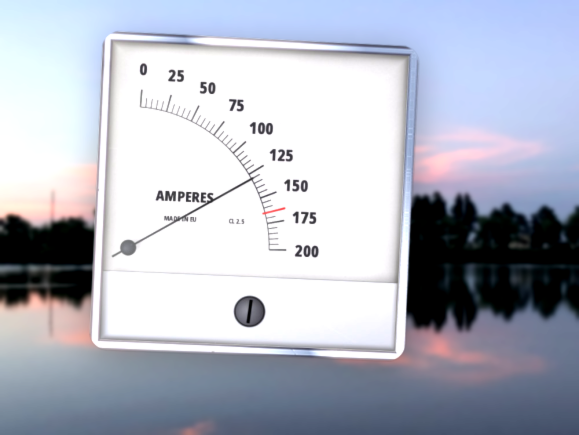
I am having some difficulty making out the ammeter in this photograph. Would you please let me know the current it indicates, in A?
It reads 130 A
